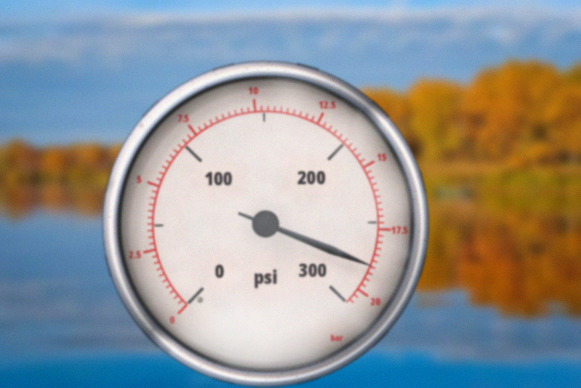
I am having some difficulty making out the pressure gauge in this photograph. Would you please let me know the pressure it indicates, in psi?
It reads 275 psi
